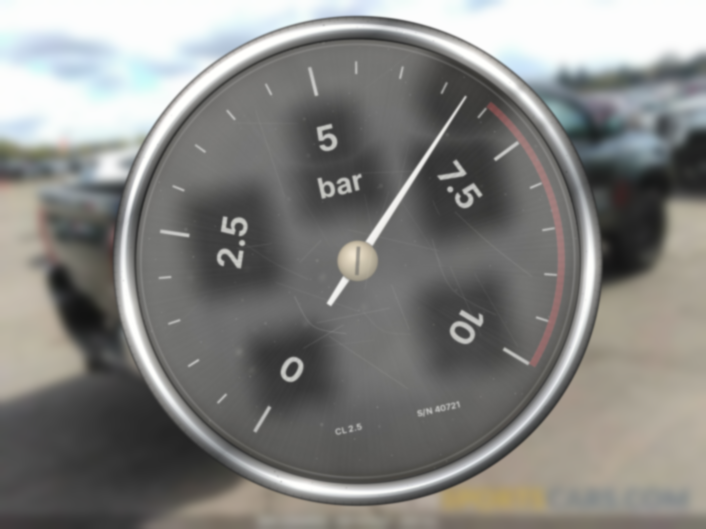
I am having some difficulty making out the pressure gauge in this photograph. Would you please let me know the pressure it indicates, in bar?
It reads 6.75 bar
